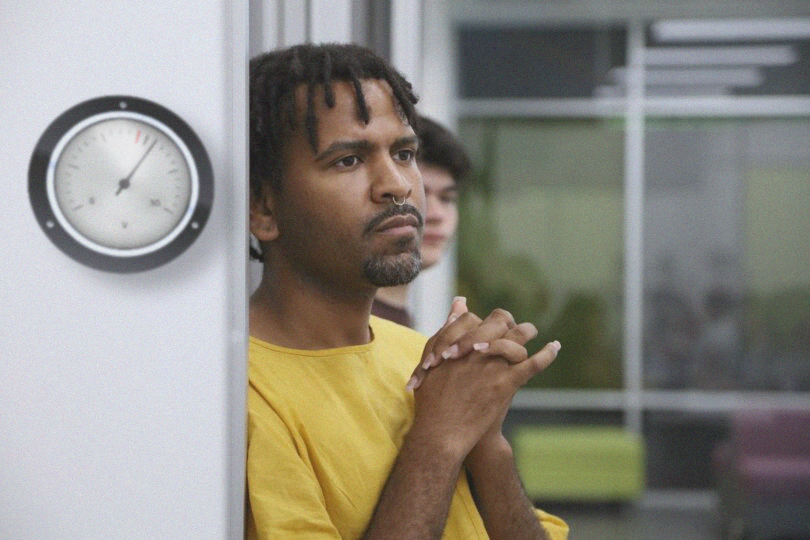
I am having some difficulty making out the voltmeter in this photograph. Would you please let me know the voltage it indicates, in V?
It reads 32 V
